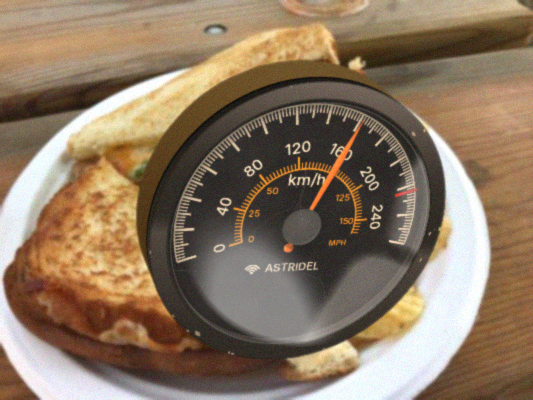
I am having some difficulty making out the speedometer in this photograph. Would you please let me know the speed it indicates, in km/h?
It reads 160 km/h
